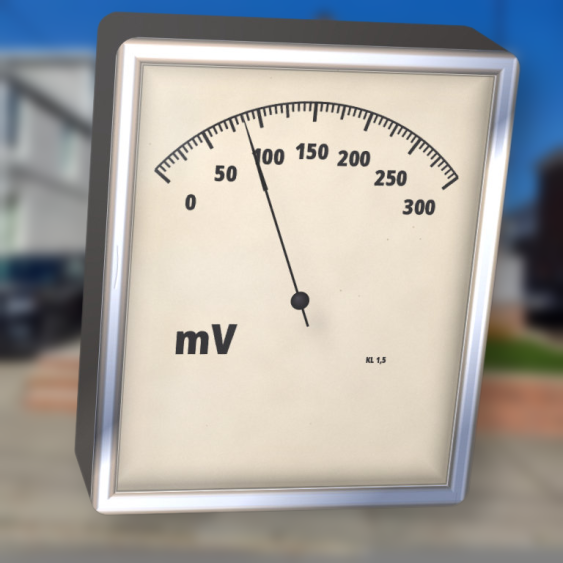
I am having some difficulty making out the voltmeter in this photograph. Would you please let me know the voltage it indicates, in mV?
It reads 85 mV
